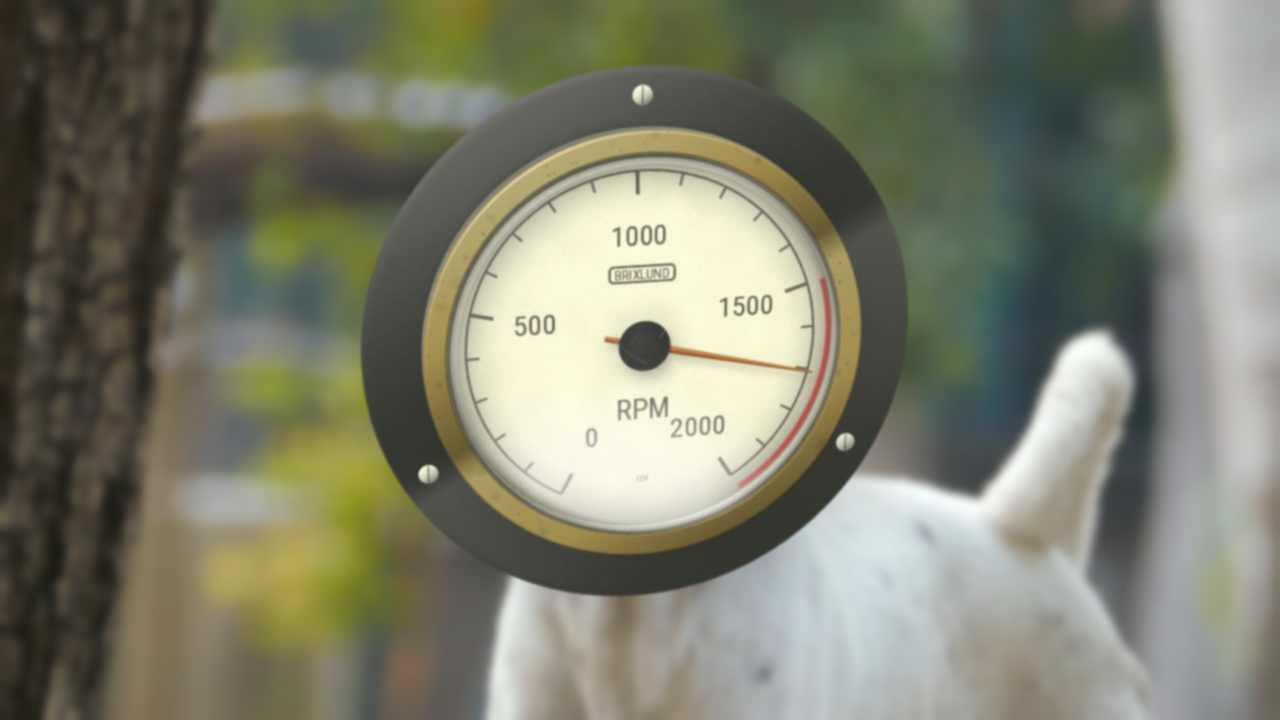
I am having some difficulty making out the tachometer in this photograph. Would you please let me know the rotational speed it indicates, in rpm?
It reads 1700 rpm
